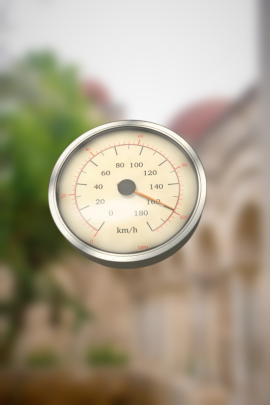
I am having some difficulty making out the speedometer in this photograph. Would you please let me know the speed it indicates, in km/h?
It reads 160 km/h
